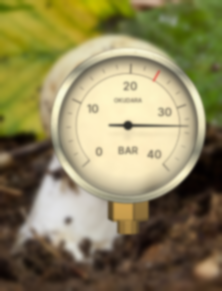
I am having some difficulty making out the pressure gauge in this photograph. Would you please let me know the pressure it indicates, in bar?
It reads 33 bar
